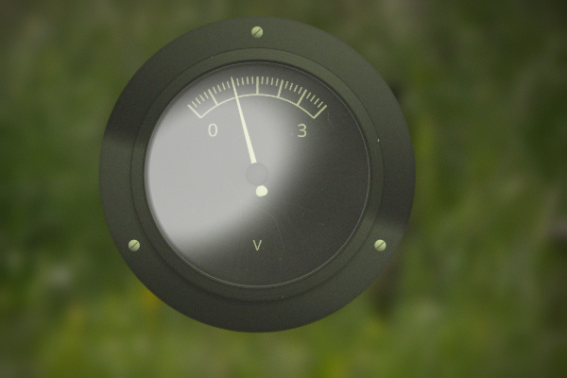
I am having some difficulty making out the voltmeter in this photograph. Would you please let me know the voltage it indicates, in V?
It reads 1 V
